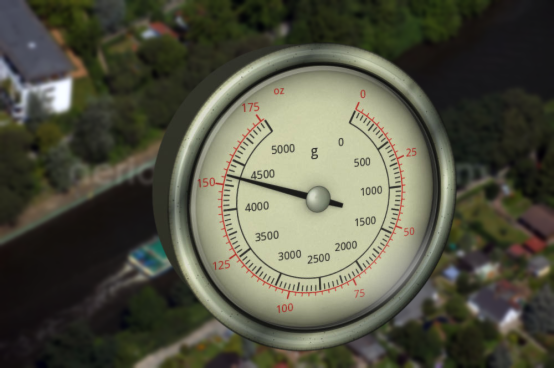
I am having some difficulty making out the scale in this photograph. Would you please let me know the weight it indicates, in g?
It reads 4350 g
